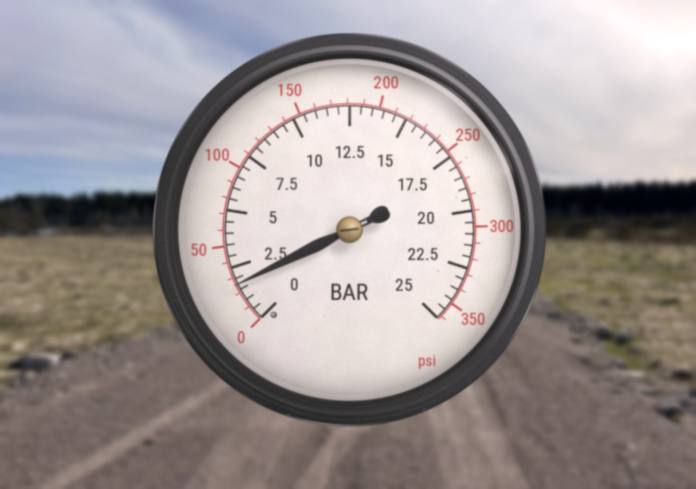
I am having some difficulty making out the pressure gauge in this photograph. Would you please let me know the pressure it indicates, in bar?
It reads 1.75 bar
